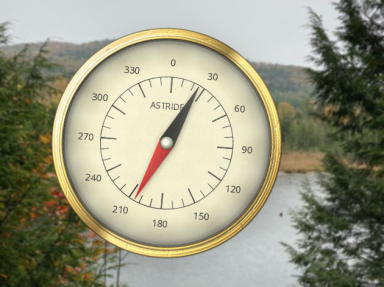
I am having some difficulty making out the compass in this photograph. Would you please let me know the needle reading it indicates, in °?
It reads 205 °
